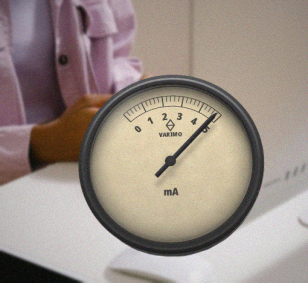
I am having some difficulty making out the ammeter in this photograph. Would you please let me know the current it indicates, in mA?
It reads 4.8 mA
